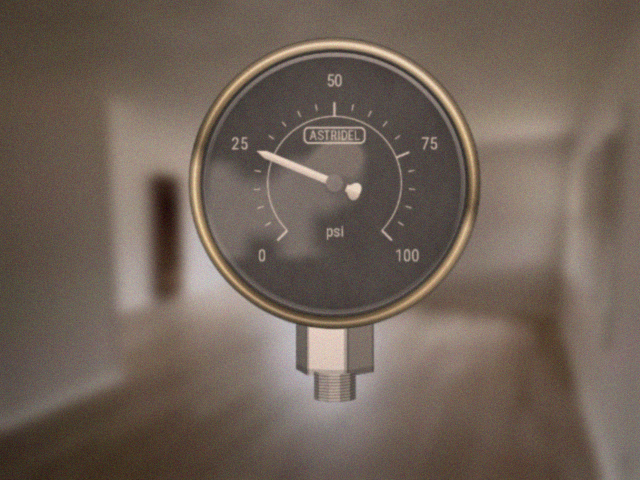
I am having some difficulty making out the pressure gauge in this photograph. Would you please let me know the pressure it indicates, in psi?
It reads 25 psi
